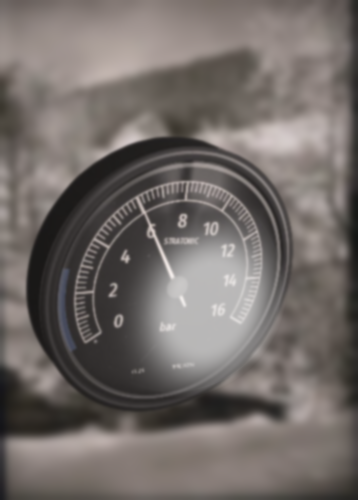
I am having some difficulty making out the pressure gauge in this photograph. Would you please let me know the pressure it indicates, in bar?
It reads 6 bar
